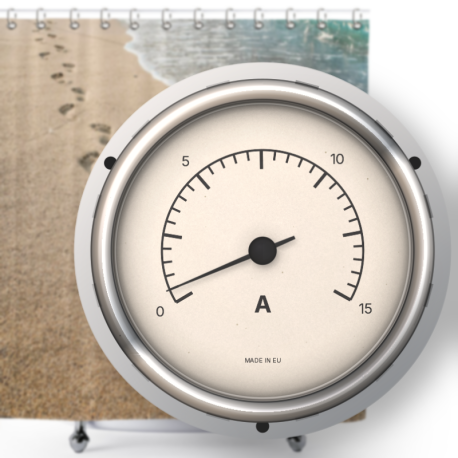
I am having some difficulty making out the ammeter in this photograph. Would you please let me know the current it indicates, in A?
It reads 0.5 A
